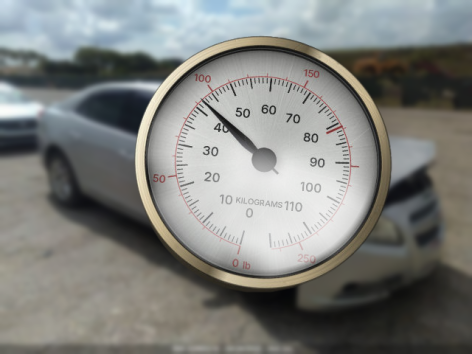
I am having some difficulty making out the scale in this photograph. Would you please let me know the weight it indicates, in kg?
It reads 42 kg
